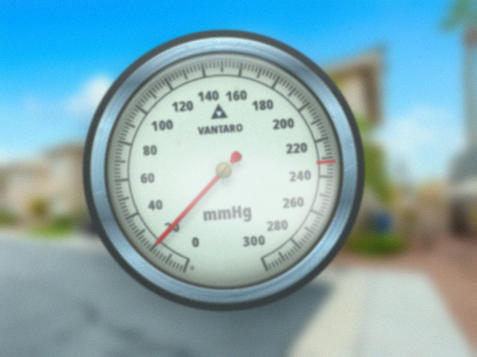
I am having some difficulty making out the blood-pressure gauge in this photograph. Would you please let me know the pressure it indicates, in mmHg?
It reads 20 mmHg
